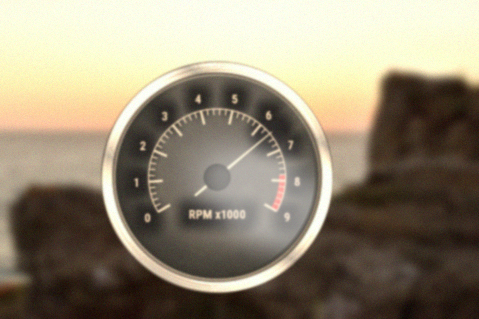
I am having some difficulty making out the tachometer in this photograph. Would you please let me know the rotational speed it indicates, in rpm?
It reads 6400 rpm
